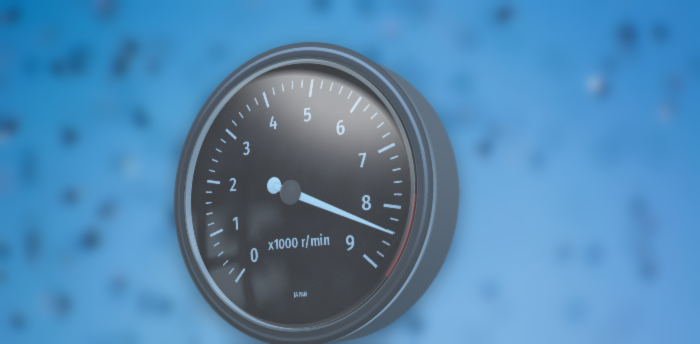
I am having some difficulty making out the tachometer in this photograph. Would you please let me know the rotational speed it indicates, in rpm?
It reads 8400 rpm
